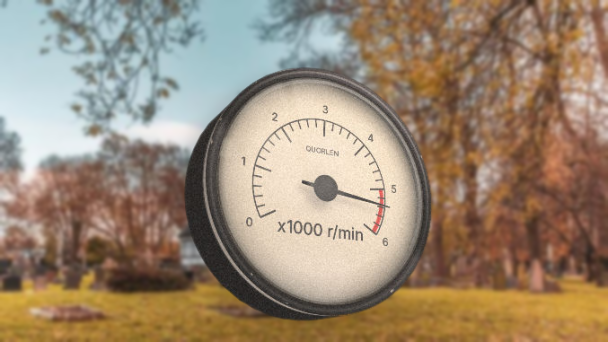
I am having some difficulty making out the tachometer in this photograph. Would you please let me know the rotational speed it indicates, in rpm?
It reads 5400 rpm
